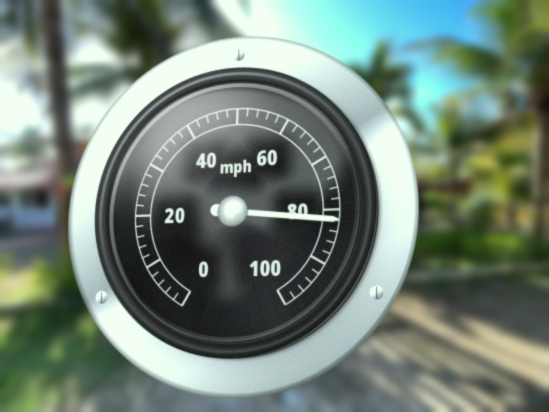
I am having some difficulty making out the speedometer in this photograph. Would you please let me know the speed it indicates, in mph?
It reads 82 mph
